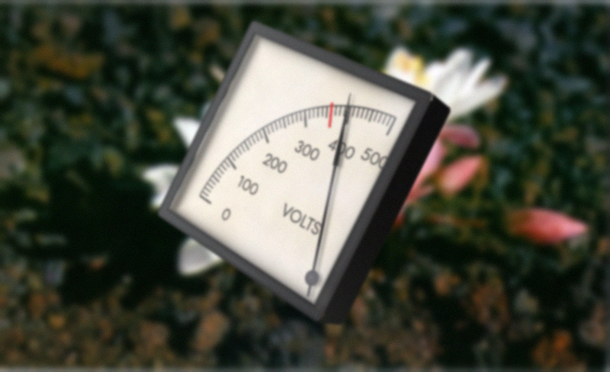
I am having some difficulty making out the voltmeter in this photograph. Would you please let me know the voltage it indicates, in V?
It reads 400 V
